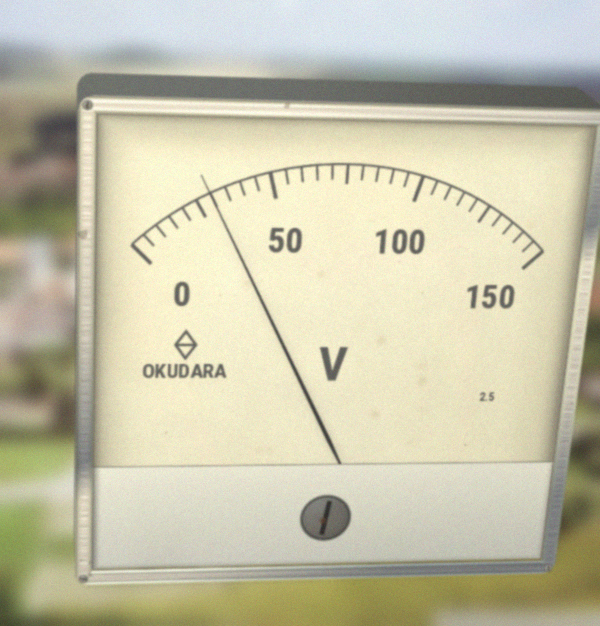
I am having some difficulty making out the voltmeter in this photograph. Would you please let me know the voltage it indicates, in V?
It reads 30 V
